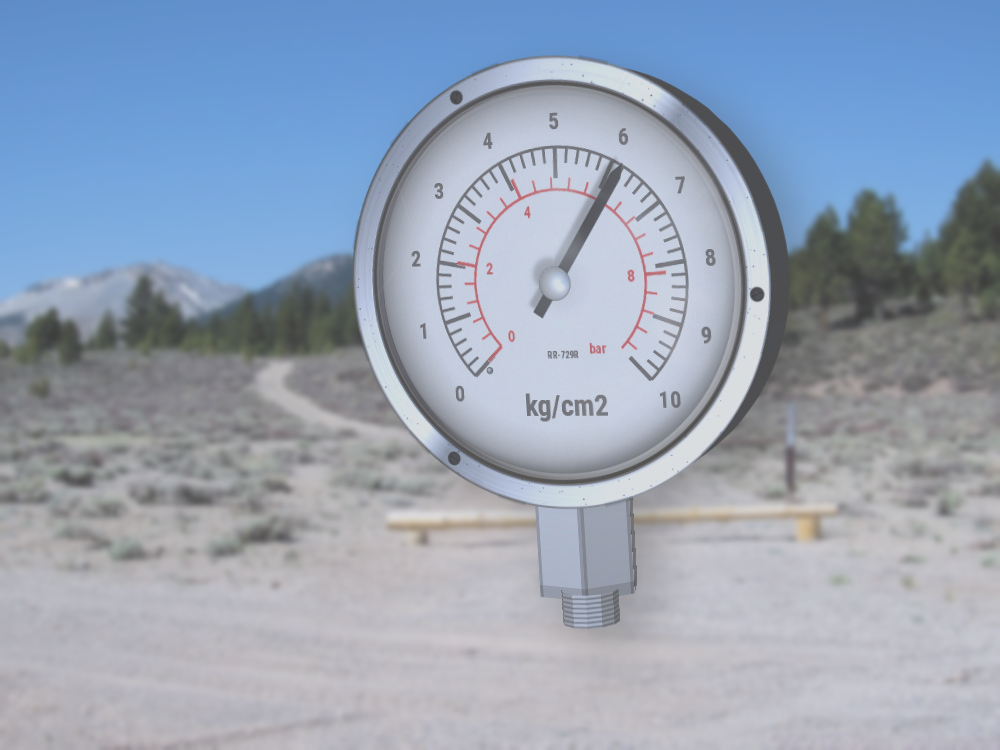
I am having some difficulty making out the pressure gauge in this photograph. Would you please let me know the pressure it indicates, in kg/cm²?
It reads 6.2 kg/cm²
